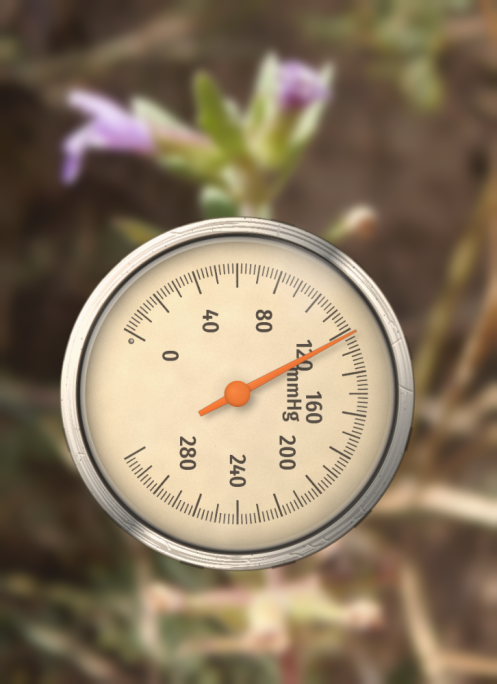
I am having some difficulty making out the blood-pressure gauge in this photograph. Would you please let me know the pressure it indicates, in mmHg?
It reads 122 mmHg
